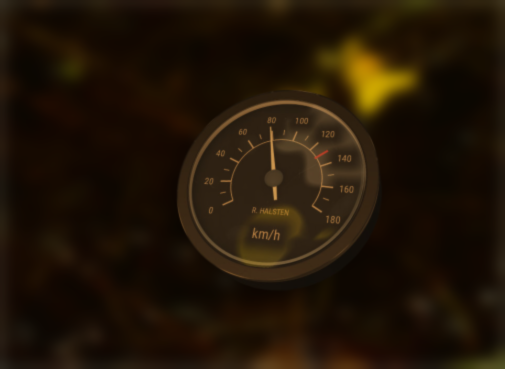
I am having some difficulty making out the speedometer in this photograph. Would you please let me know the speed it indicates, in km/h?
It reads 80 km/h
